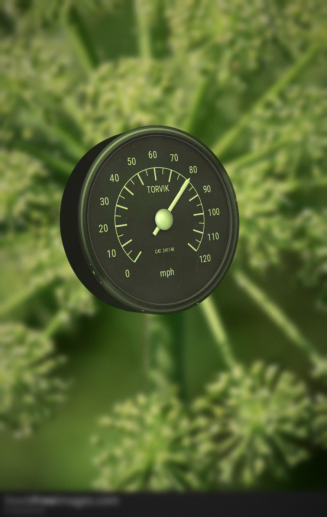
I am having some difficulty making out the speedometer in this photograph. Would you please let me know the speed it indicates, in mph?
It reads 80 mph
